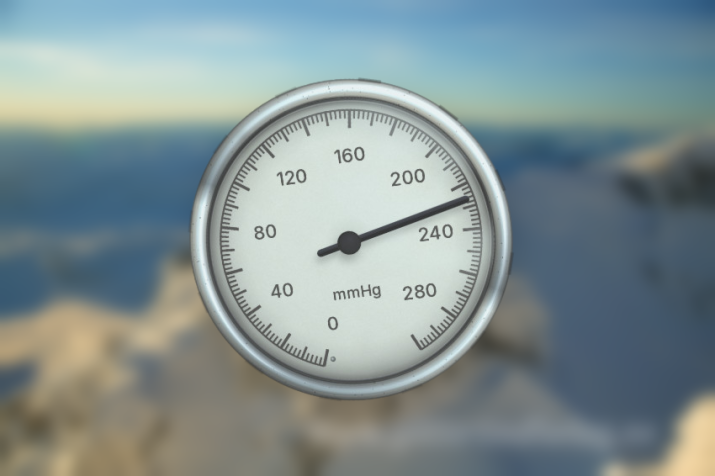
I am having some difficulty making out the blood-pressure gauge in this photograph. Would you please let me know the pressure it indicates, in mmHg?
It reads 226 mmHg
